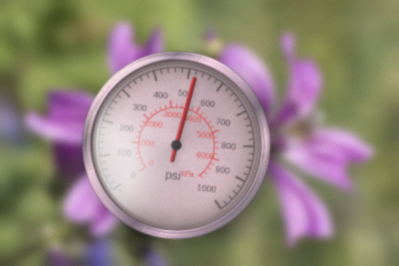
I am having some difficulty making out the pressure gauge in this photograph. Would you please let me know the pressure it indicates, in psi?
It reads 520 psi
